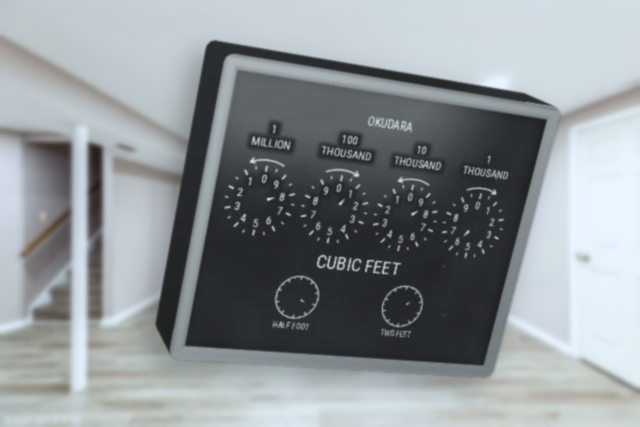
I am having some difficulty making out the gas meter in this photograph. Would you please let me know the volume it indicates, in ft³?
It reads 808600 ft³
